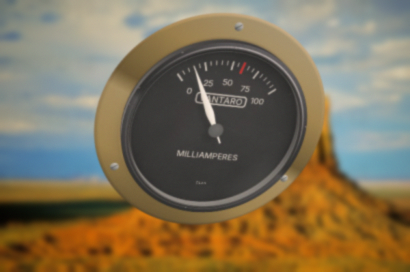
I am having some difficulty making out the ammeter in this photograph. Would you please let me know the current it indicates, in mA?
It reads 15 mA
